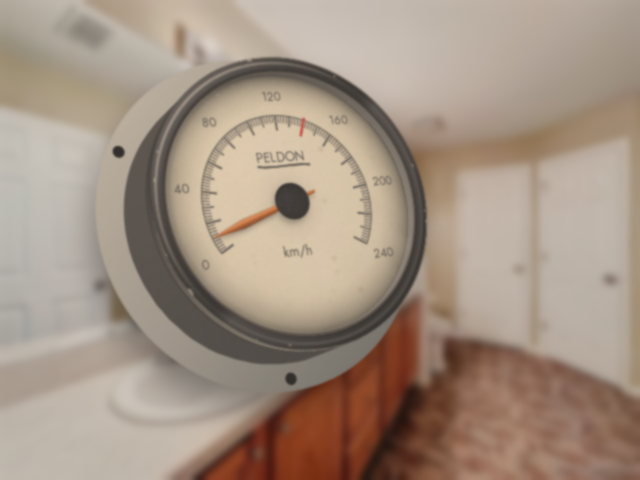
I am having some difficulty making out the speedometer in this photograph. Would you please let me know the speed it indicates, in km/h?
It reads 10 km/h
